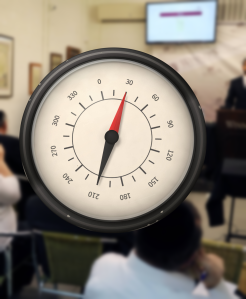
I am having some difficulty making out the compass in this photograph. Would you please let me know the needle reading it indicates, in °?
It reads 30 °
